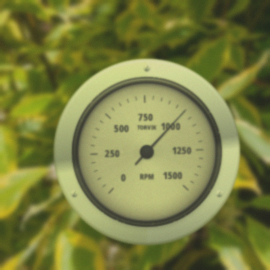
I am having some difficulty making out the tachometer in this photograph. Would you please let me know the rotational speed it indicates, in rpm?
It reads 1000 rpm
